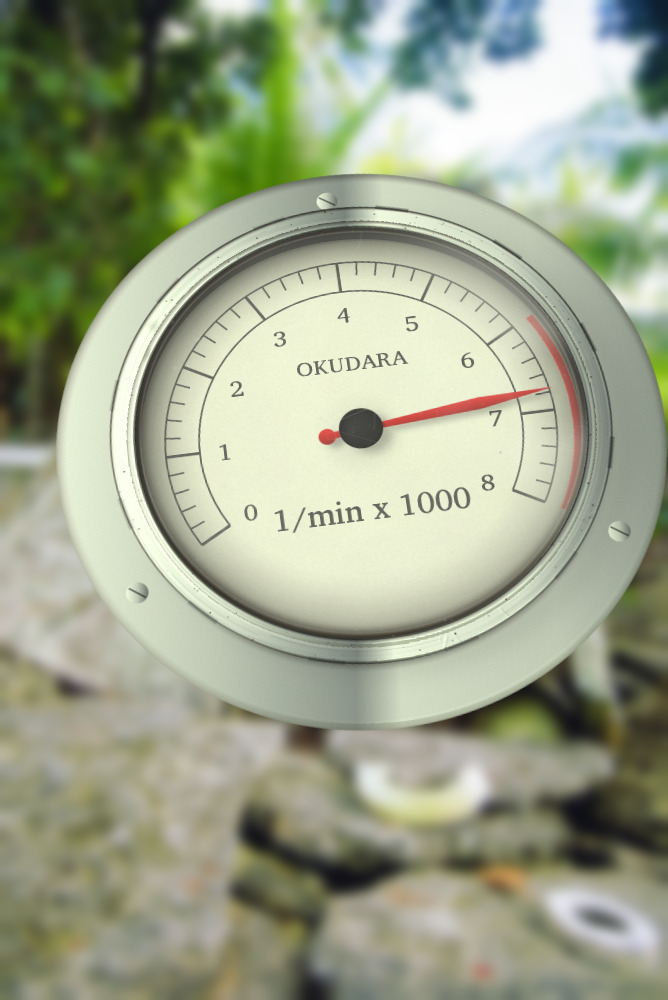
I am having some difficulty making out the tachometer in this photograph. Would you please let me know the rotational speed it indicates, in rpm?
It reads 6800 rpm
